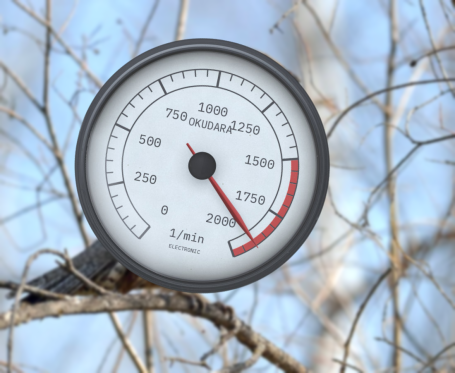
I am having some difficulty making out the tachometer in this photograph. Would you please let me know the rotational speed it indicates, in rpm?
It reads 1900 rpm
